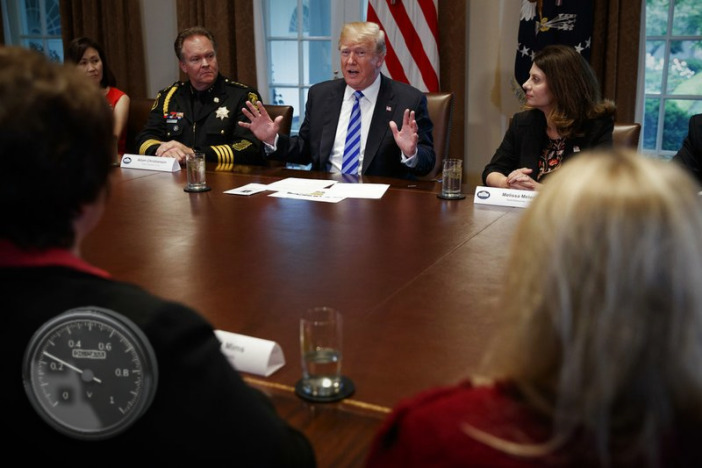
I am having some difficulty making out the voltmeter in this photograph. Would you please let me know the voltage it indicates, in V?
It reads 0.25 V
